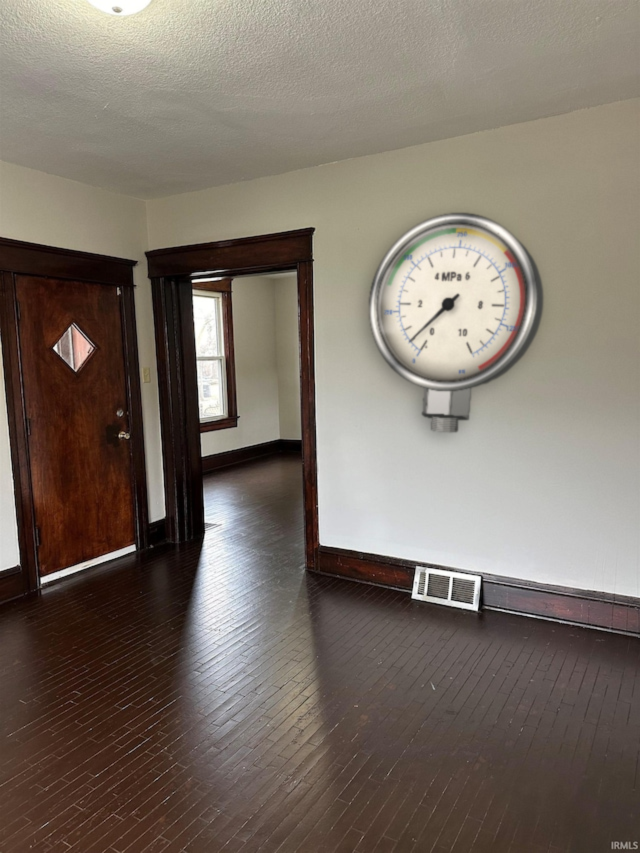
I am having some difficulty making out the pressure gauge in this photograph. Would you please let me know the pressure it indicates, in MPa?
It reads 0.5 MPa
